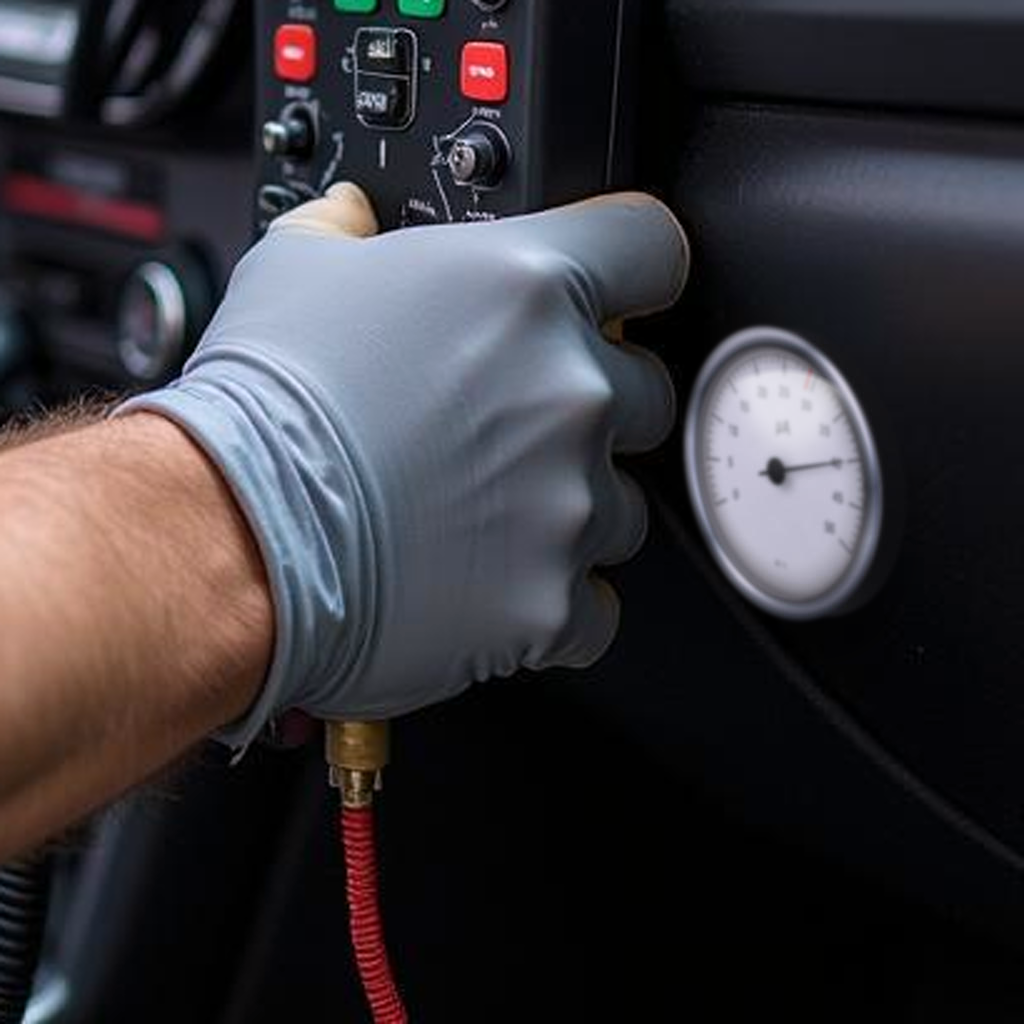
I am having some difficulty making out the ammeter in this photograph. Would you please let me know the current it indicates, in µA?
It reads 40 µA
